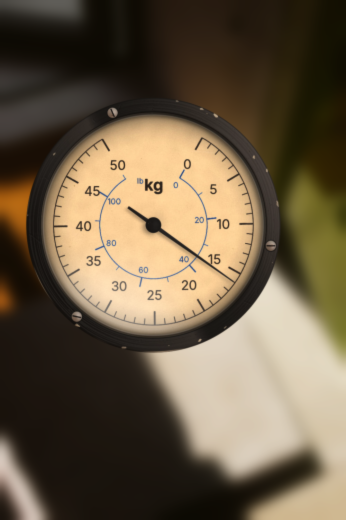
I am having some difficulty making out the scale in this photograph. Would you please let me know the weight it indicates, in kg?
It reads 16 kg
